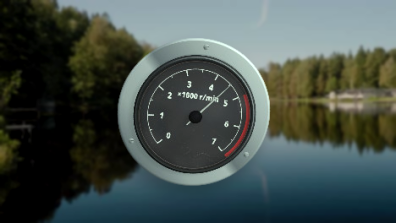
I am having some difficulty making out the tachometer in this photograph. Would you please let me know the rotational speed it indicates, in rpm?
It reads 4500 rpm
